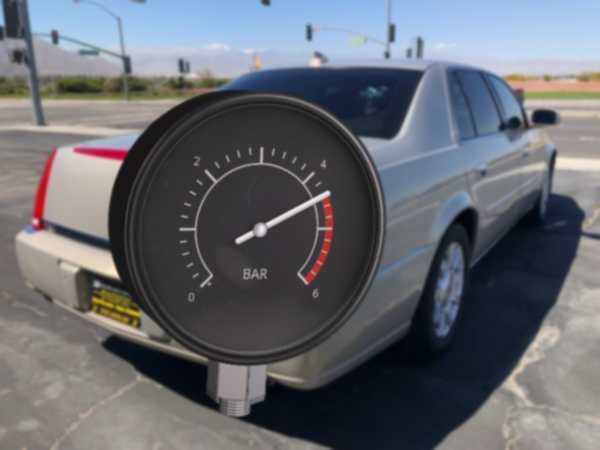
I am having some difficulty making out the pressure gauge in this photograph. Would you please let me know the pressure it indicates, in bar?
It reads 4.4 bar
